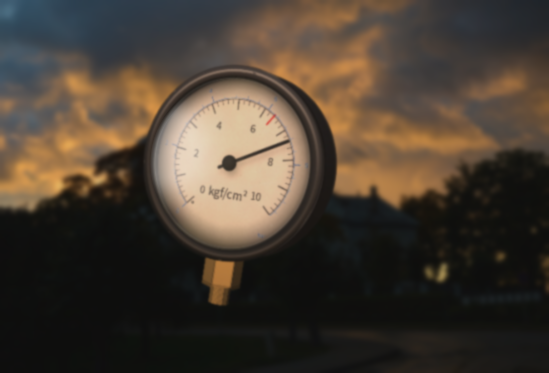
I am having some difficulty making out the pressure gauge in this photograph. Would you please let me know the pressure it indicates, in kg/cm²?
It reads 7.4 kg/cm²
